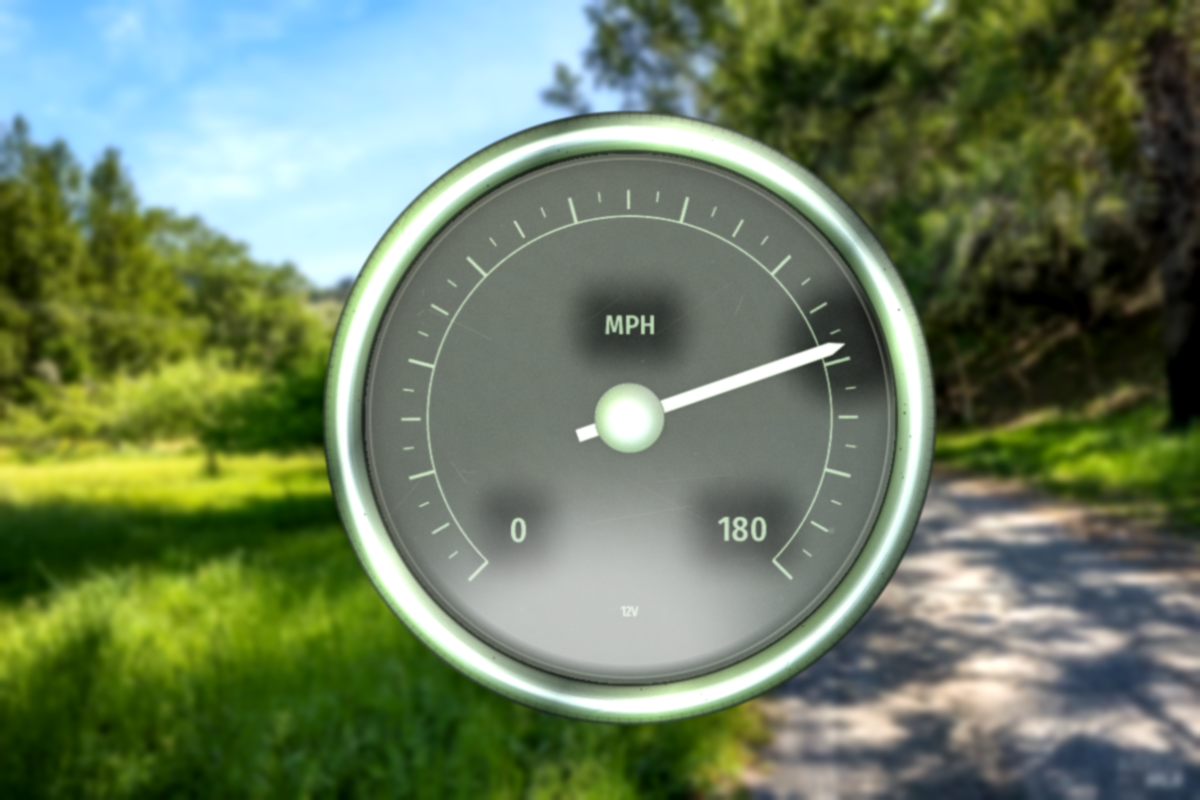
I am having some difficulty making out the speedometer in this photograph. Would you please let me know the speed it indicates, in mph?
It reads 137.5 mph
